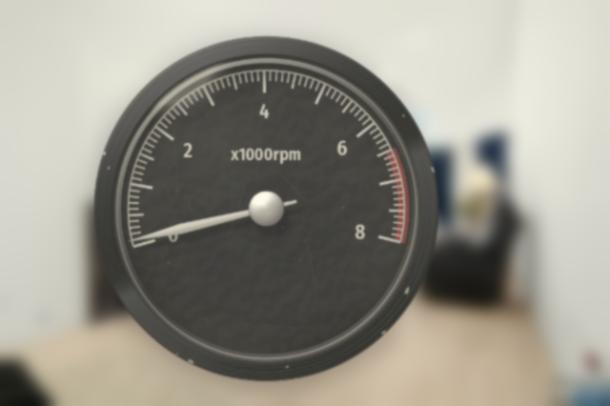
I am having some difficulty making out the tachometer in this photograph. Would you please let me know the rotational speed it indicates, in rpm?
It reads 100 rpm
